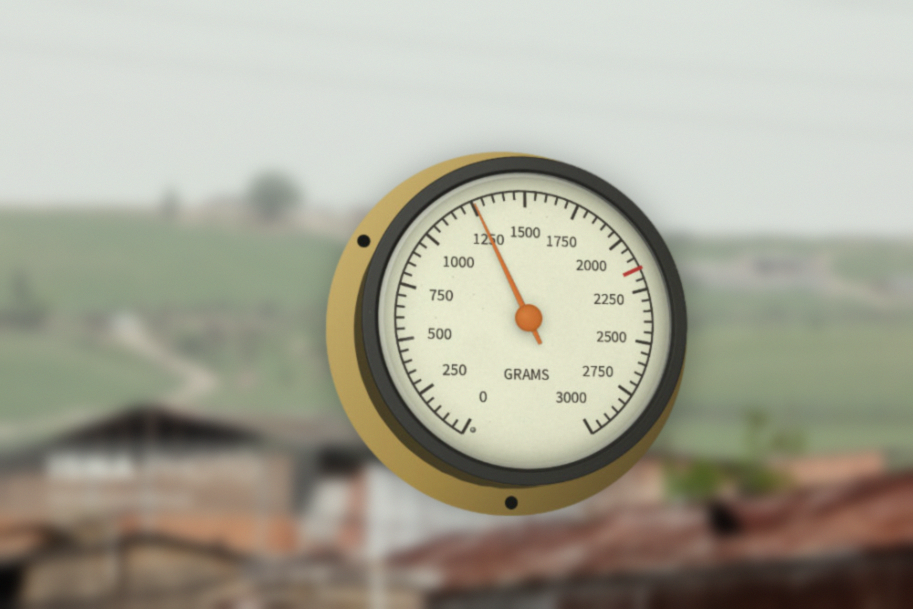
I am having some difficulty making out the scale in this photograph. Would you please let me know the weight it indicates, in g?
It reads 1250 g
